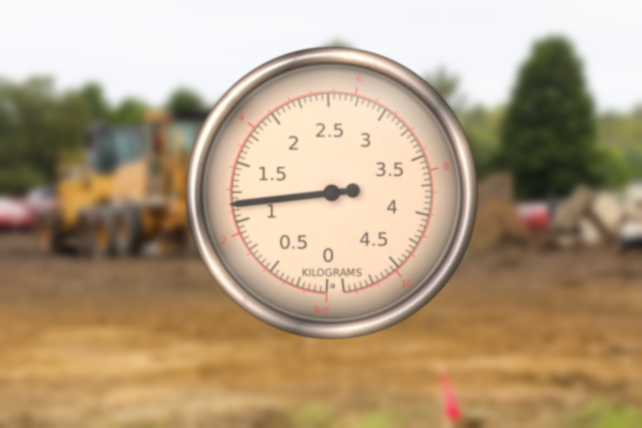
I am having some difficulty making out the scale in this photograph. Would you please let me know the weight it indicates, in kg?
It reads 1.15 kg
